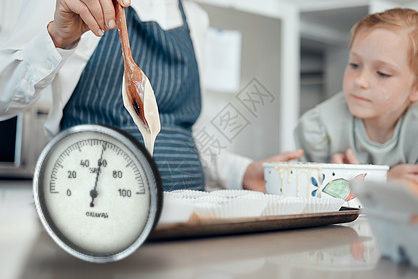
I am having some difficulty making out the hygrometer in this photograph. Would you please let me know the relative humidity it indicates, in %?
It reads 60 %
